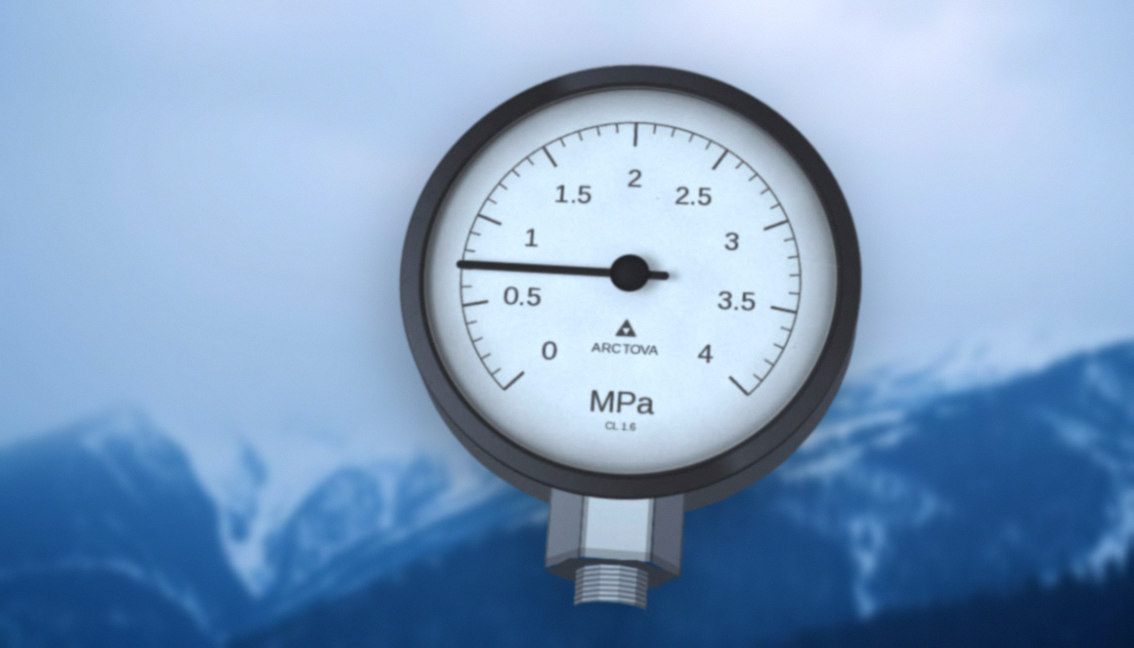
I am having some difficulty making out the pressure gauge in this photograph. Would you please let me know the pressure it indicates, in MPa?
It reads 0.7 MPa
